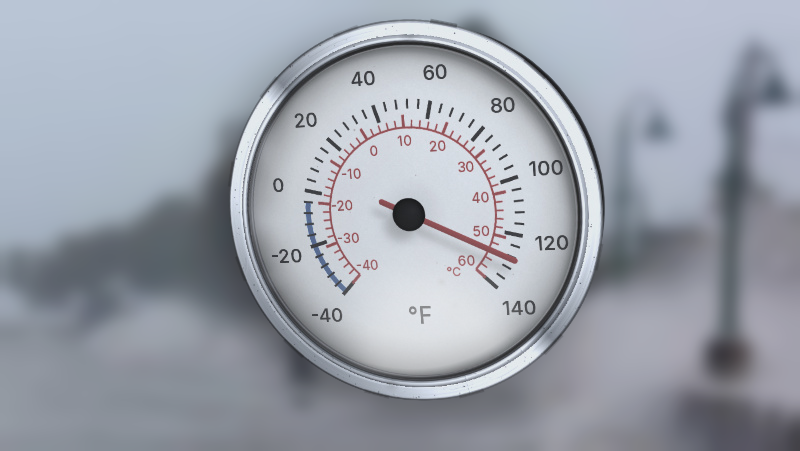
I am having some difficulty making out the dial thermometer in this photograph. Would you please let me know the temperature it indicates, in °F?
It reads 128 °F
